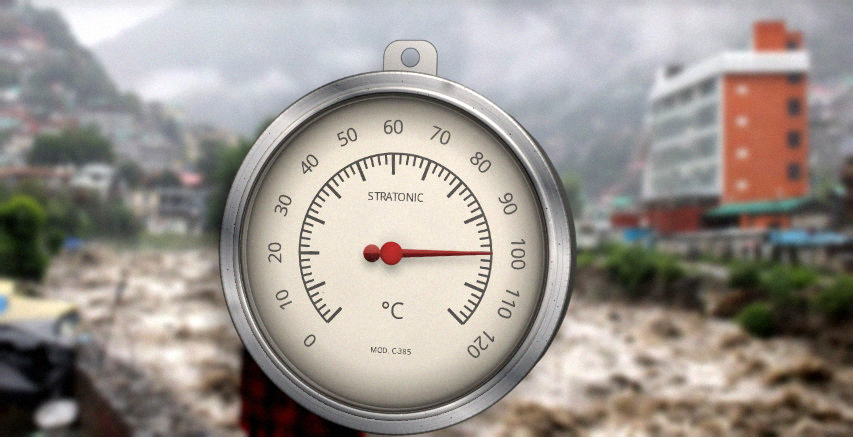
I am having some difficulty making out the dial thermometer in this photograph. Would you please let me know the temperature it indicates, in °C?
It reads 100 °C
